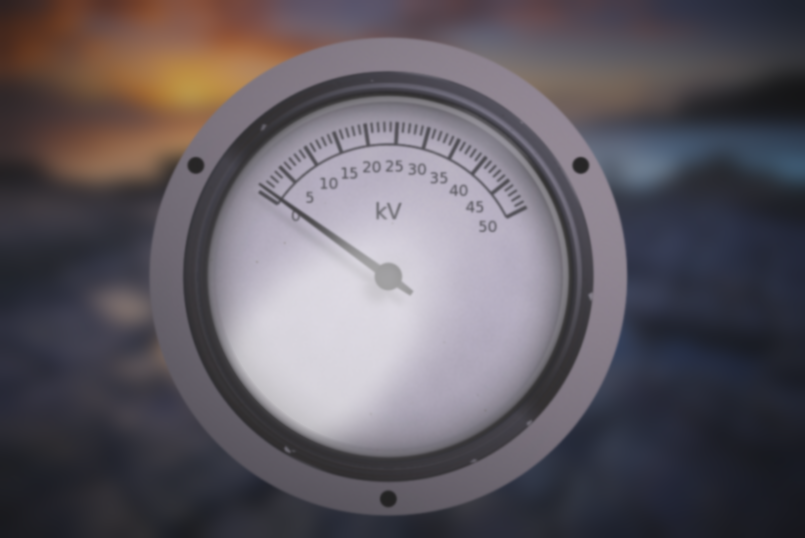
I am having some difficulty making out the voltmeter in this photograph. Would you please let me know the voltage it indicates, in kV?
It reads 1 kV
